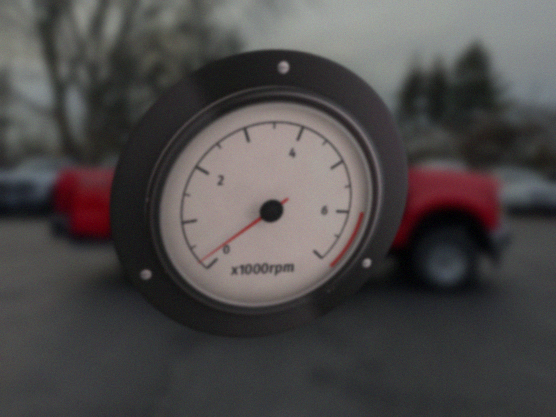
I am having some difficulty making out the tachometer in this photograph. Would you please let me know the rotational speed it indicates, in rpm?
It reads 250 rpm
